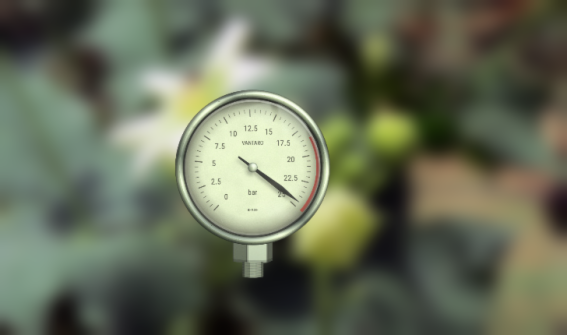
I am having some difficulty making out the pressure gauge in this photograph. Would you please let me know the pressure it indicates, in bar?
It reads 24.5 bar
